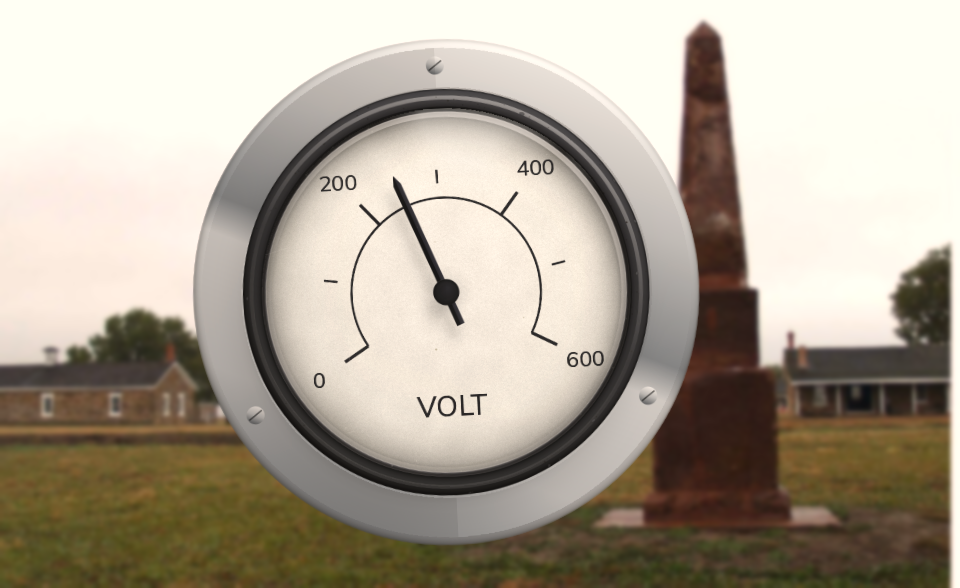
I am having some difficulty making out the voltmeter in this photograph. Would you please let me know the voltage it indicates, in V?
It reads 250 V
